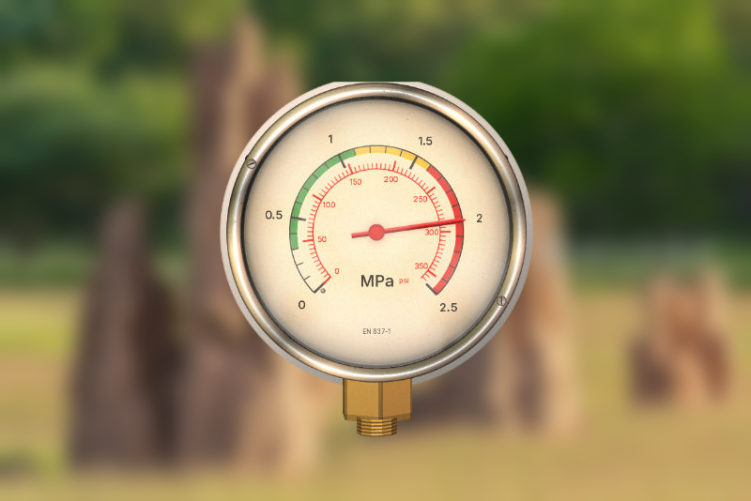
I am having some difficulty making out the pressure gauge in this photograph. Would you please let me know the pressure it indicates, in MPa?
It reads 2 MPa
